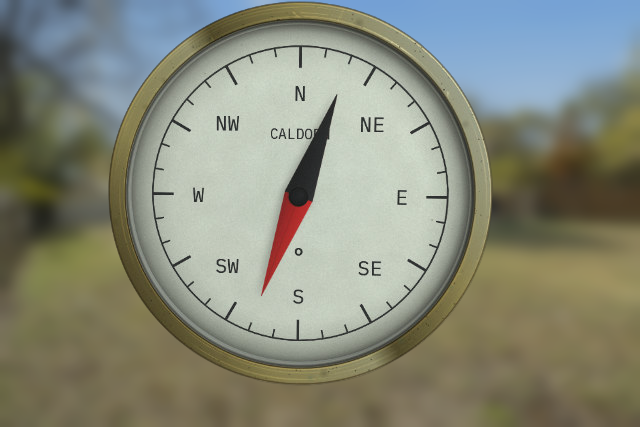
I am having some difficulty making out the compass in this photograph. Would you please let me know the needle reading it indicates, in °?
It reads 200 °
